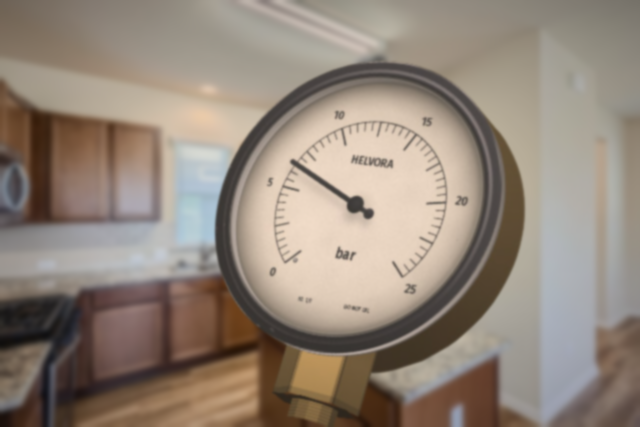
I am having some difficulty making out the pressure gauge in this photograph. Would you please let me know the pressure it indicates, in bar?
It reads 6.5 bar
